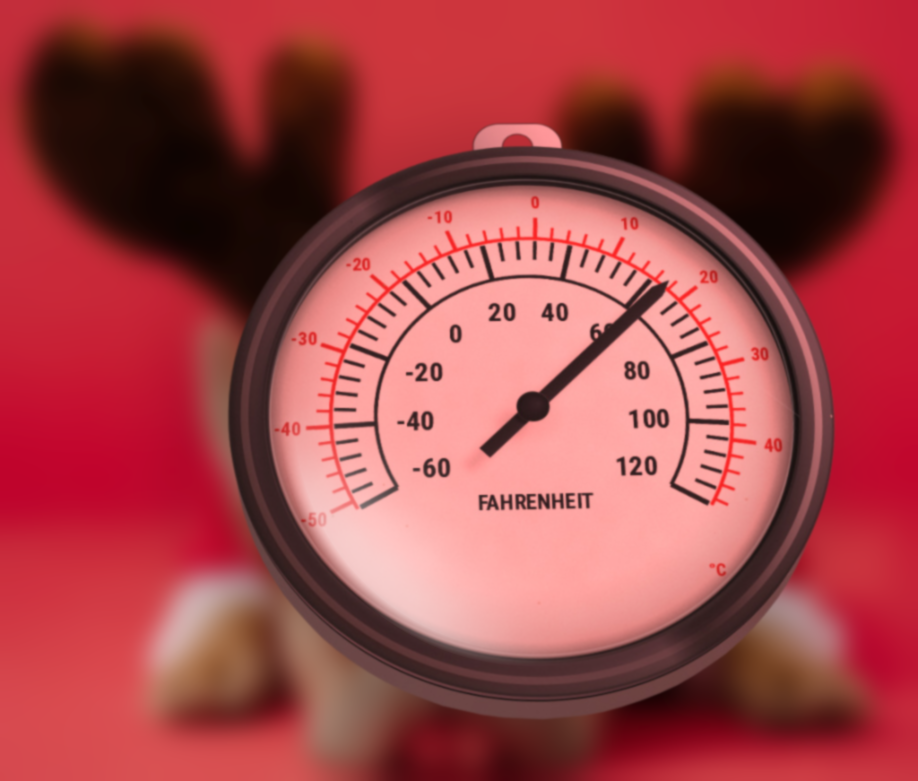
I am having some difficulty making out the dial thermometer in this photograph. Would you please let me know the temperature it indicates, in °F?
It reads 64 °F
